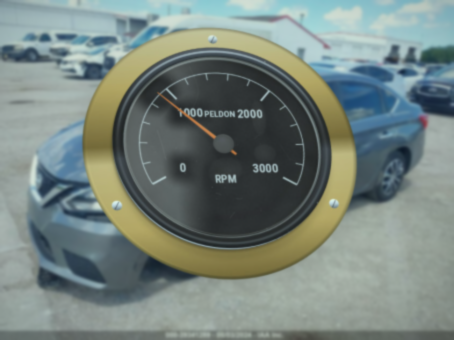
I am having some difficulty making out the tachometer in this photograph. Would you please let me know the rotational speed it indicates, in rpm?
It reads 900 rpm
